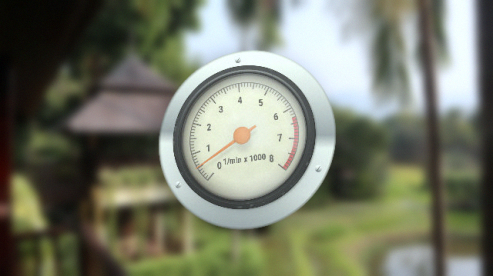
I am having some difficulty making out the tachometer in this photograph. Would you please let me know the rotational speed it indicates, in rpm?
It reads 500 rpm
